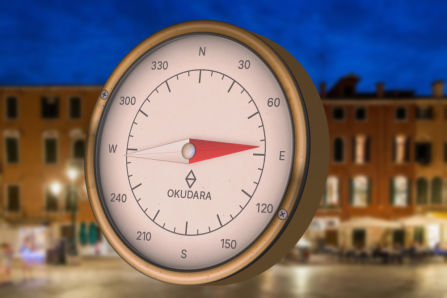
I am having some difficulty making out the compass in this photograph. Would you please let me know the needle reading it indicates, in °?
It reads 85 °
